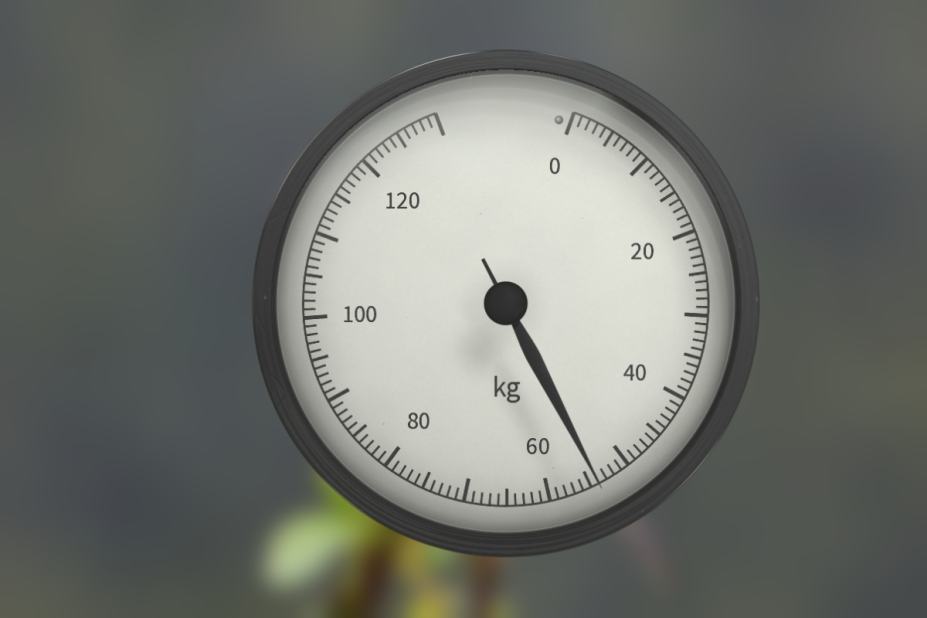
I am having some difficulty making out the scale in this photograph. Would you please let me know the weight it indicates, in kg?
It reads 54 kg
